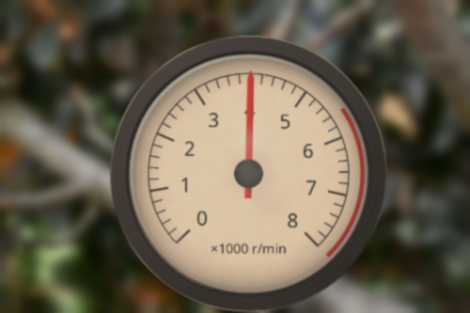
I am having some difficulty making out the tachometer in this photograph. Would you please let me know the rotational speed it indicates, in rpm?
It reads 4000 rpm
